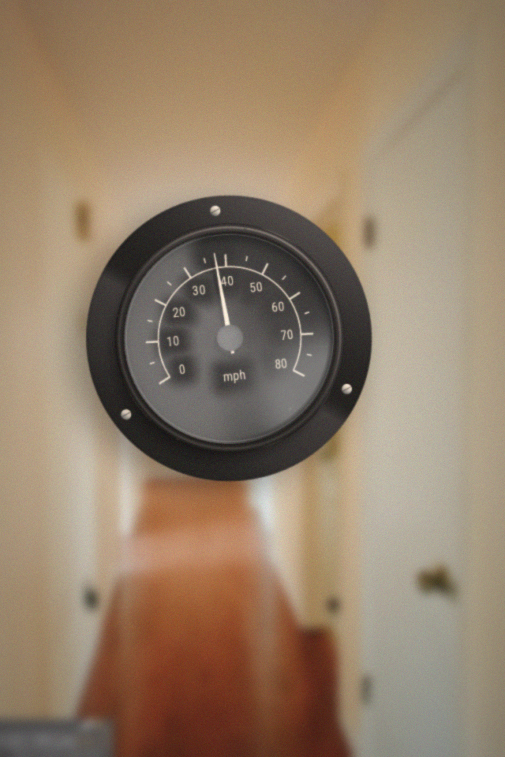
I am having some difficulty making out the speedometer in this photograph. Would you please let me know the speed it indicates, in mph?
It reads 37.5 mph
